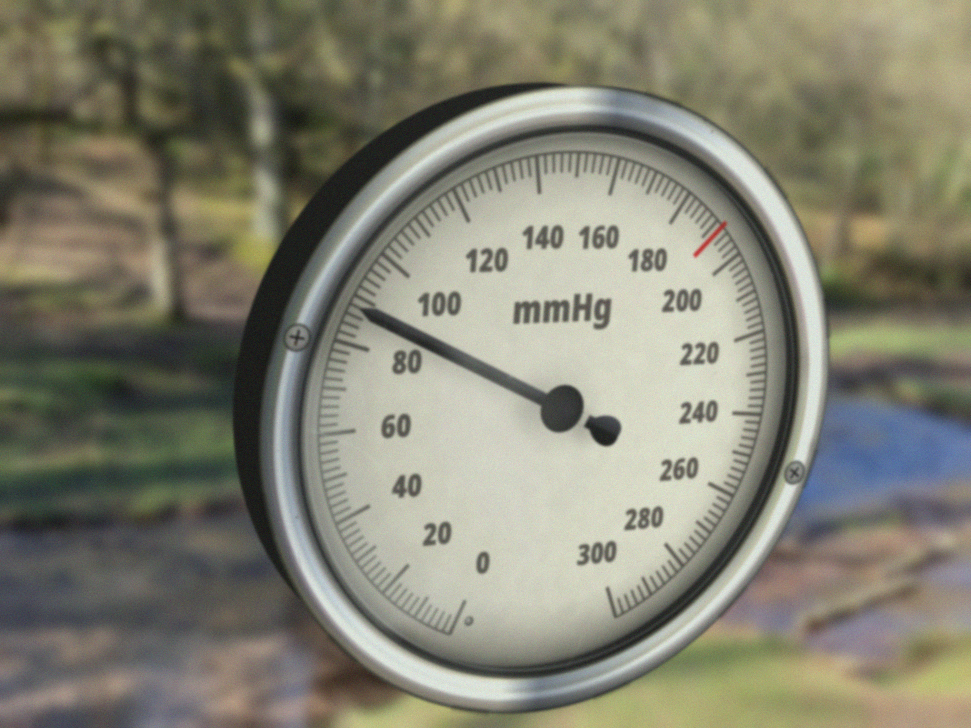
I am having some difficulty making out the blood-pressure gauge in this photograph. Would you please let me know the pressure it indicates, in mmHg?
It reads 88 mmHg
